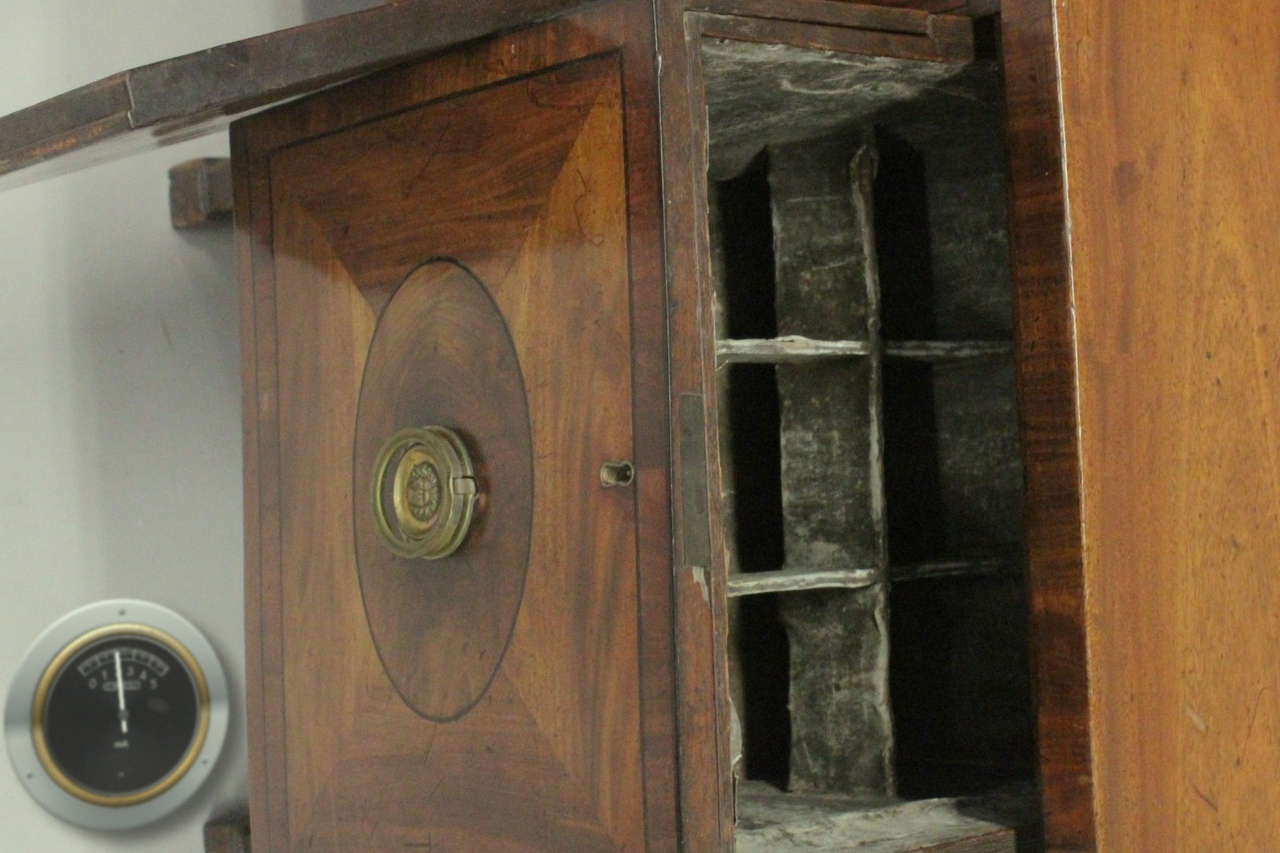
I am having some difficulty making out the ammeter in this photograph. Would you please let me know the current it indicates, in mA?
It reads 2 mA
